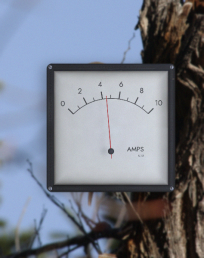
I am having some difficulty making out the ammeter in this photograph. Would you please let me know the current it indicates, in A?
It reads 4.5 A
